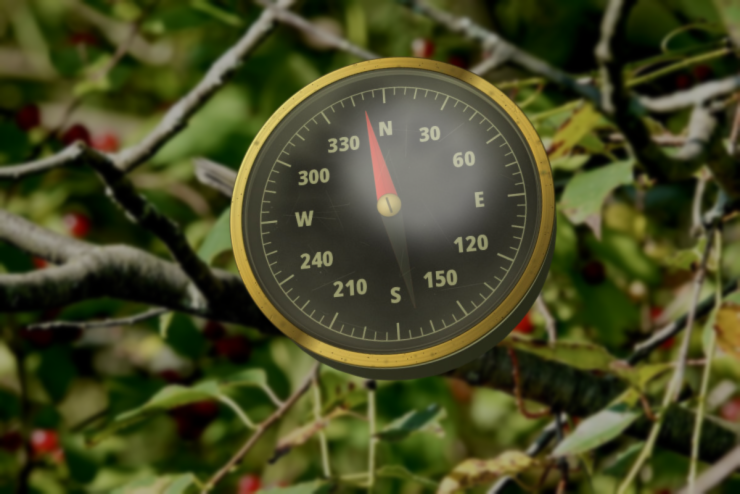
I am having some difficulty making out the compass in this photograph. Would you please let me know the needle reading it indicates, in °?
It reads 350 °
